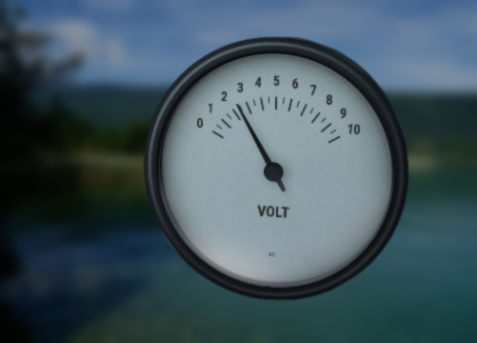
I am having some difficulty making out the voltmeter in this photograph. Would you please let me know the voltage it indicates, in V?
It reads 2.5 V
